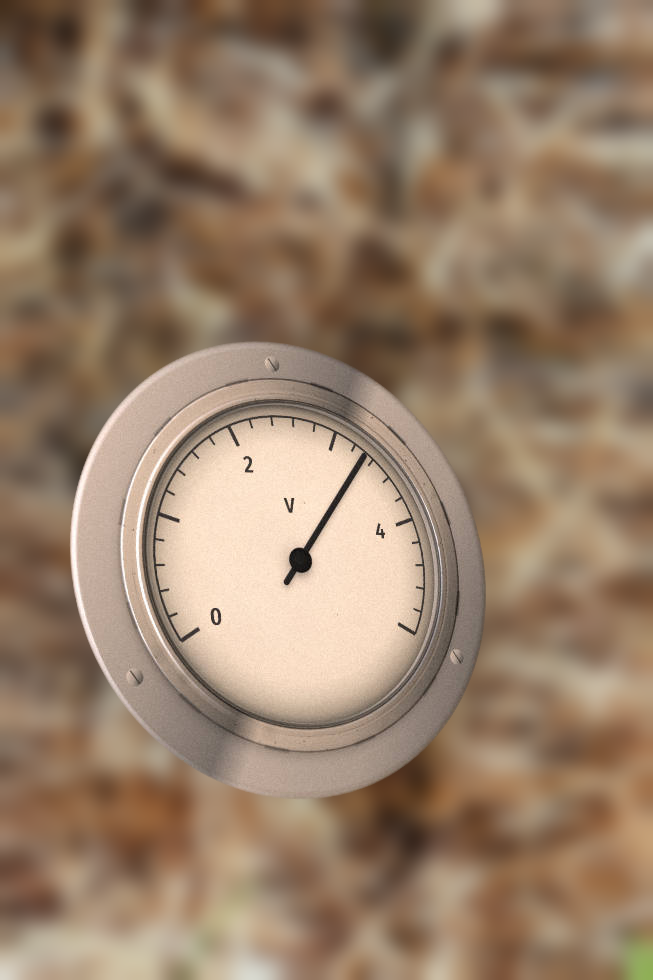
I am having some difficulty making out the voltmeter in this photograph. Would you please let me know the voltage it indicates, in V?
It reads 3.3 V
